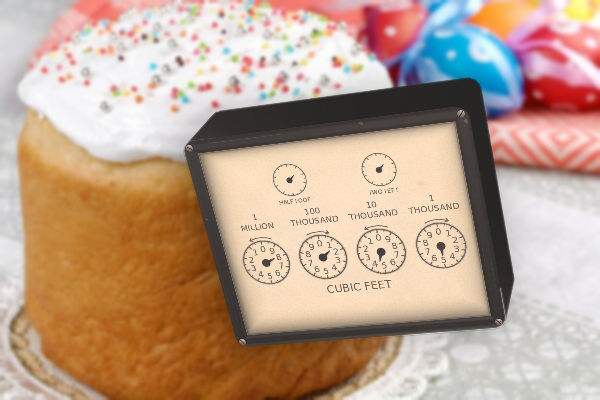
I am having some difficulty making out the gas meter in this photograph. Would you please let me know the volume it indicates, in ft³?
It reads 814500 ft³
